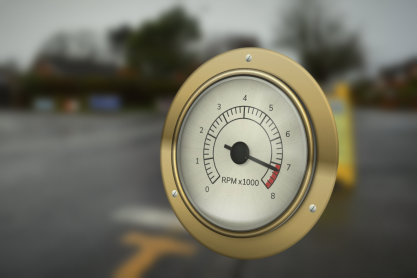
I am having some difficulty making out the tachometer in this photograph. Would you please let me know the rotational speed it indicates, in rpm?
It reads 7200 rpm
